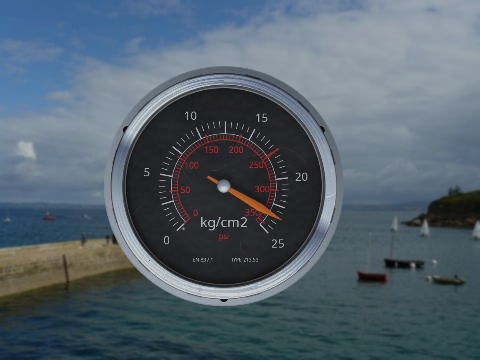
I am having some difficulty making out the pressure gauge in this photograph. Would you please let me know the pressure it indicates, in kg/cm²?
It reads 23.5 kg/cm²
